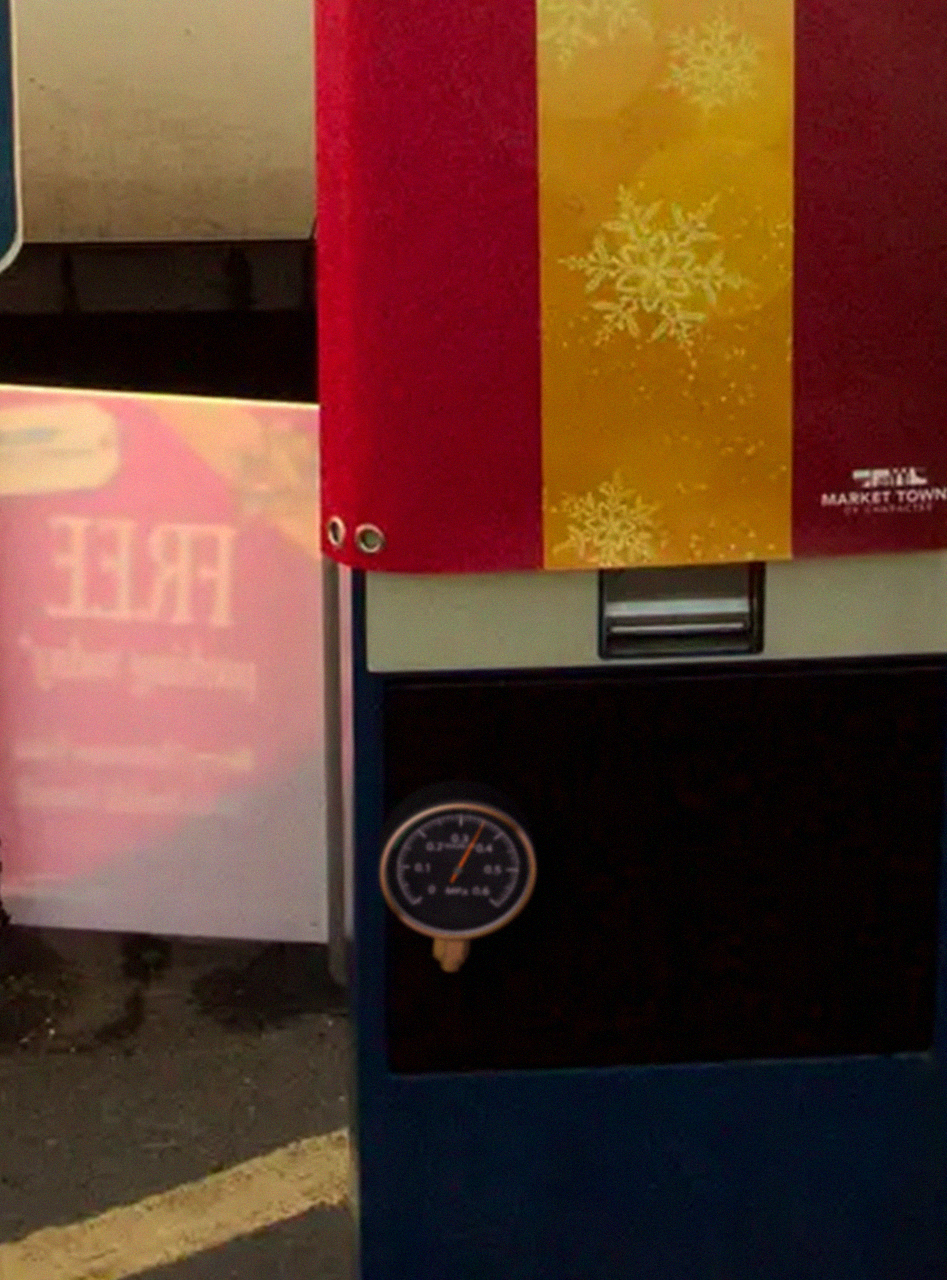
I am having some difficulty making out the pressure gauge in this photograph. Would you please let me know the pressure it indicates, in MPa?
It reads 0.35 MPa
